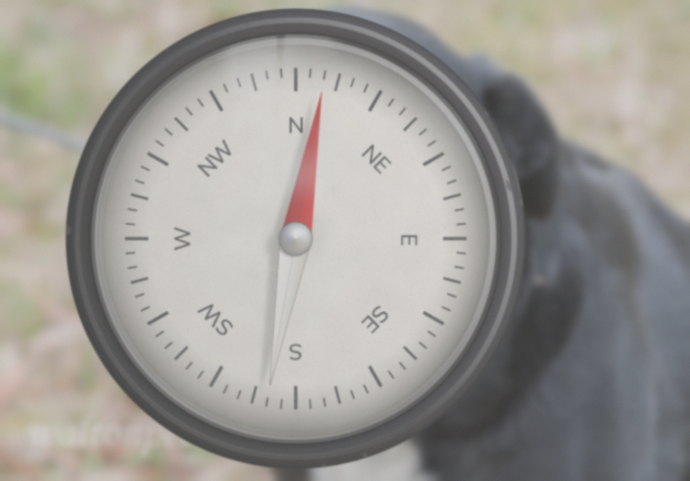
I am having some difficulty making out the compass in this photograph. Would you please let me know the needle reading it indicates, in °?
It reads 10 °
